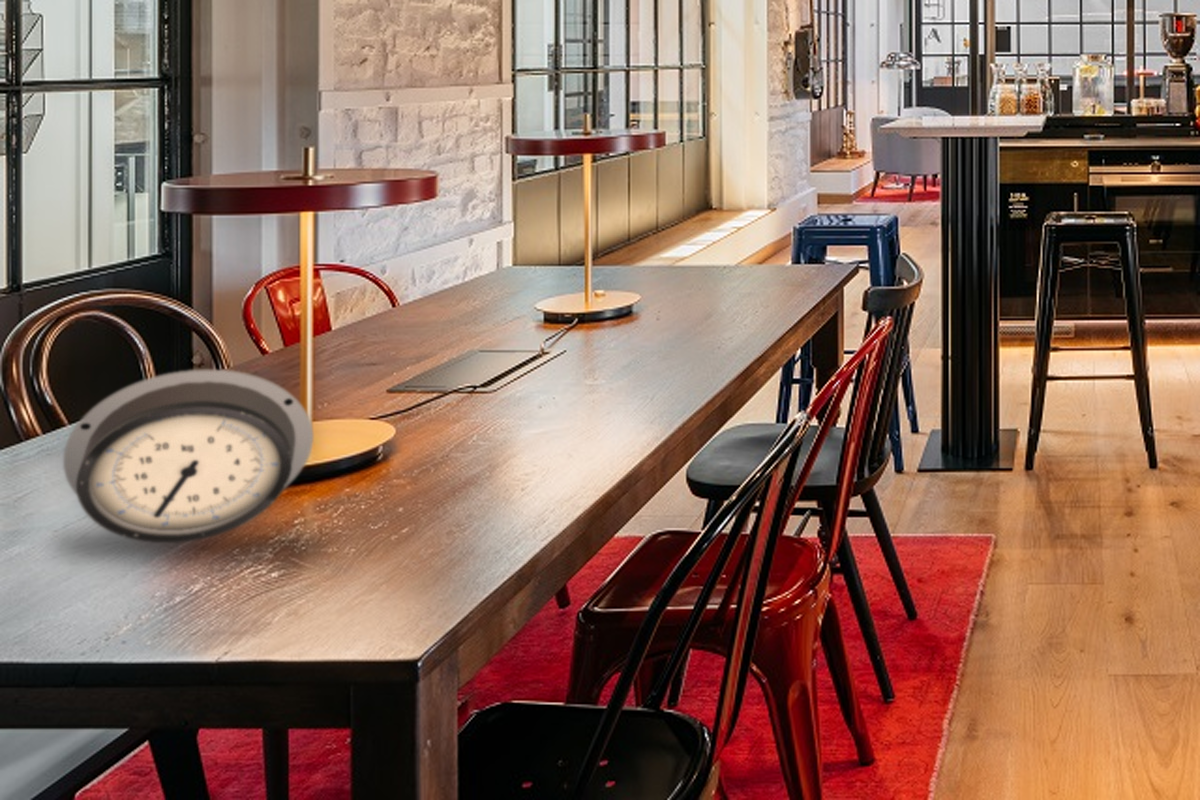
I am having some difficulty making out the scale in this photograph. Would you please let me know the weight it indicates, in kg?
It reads 12 kg
